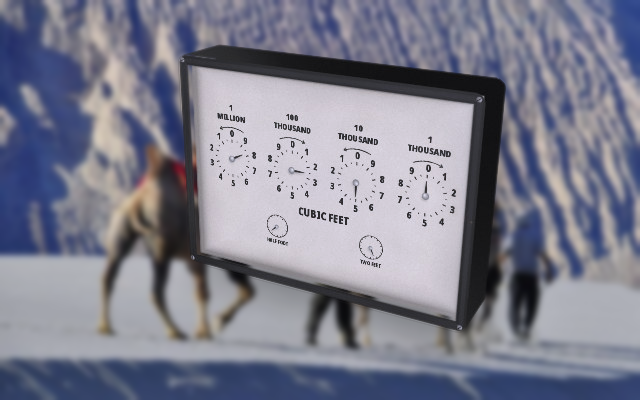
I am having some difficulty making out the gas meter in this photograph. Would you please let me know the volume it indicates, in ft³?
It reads 825000 ft³
